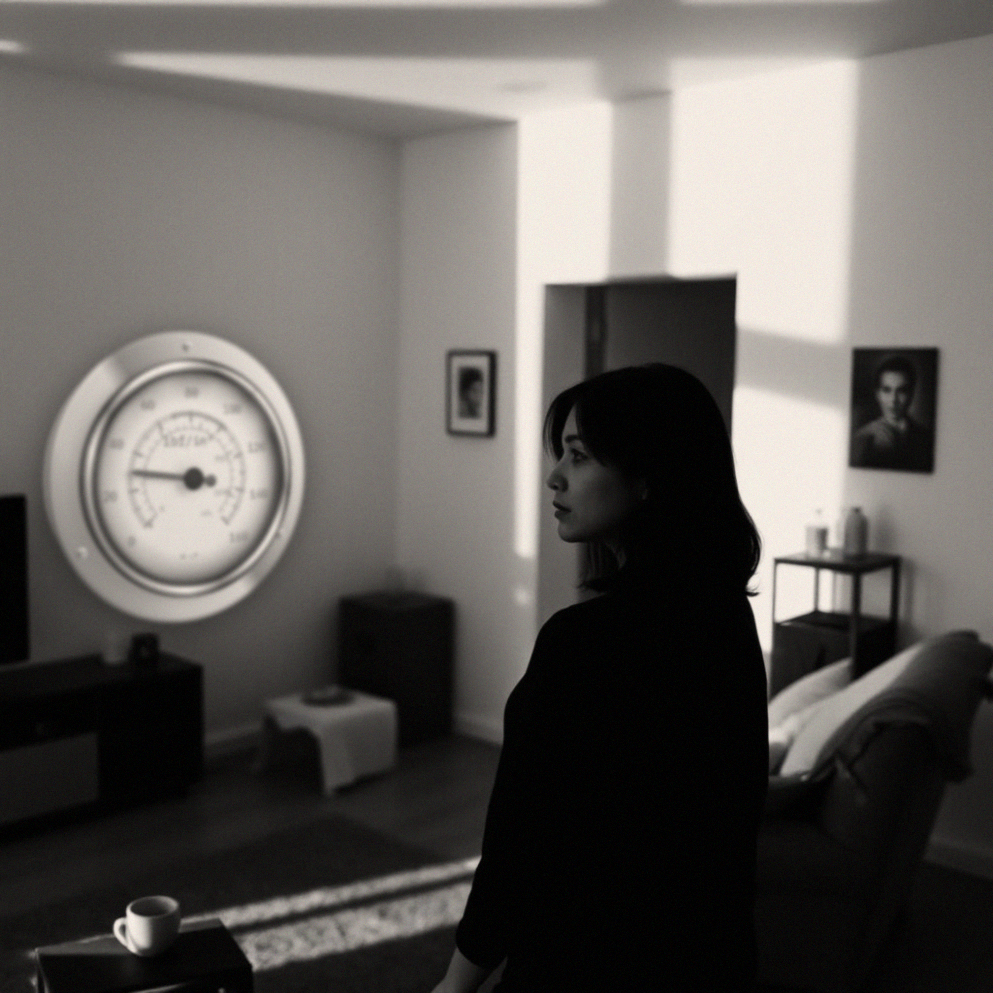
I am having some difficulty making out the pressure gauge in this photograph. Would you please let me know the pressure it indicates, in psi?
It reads 30 psi
